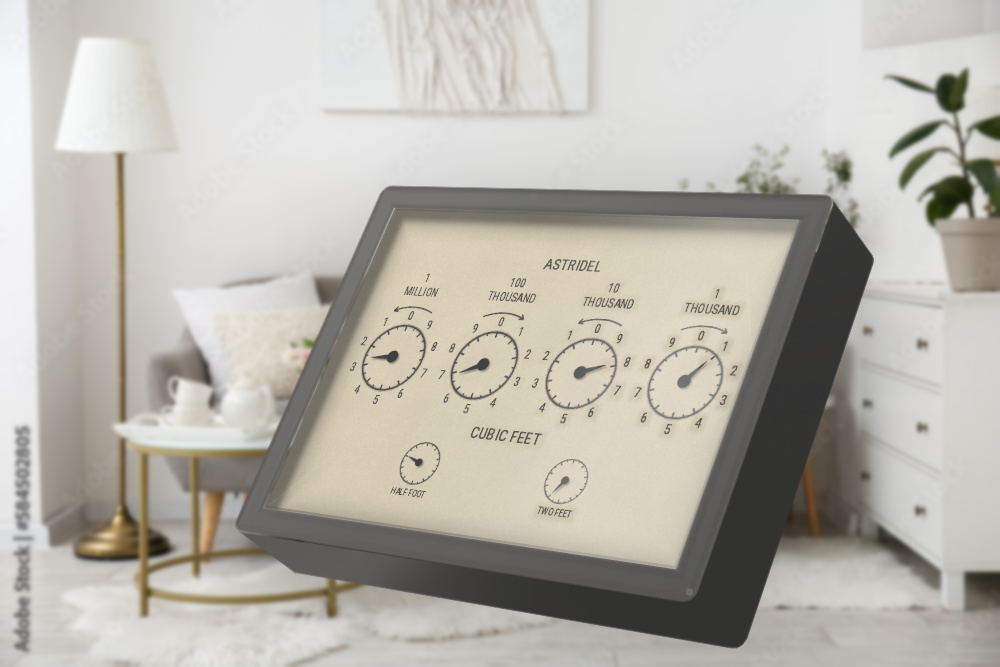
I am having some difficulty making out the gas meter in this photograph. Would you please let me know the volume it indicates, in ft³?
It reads 268100 ft³
